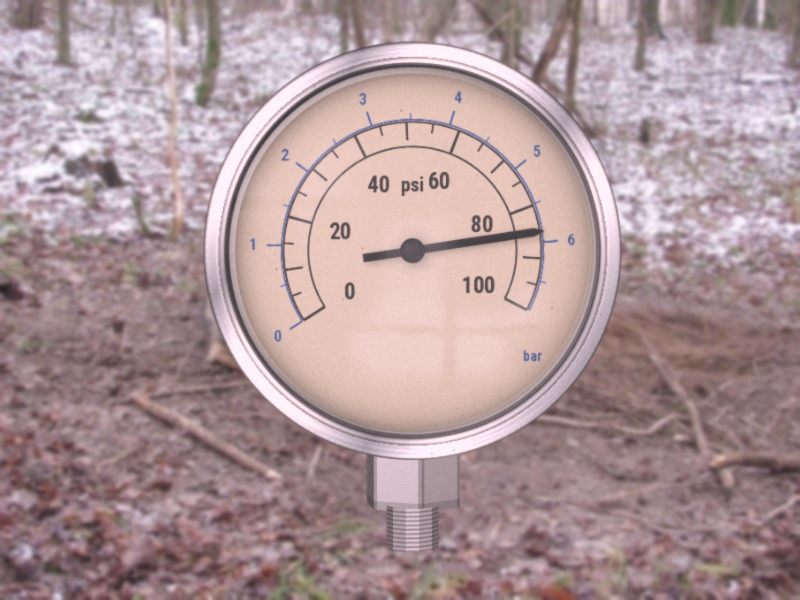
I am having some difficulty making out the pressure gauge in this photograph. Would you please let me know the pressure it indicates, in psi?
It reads 85 psi
